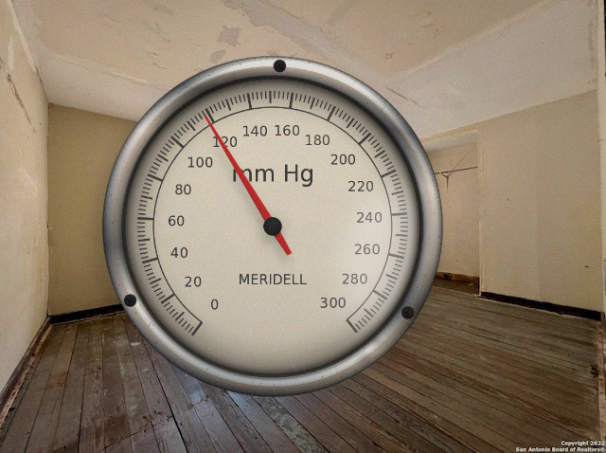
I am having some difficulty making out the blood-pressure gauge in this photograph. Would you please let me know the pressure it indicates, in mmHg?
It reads 118 mmHg
